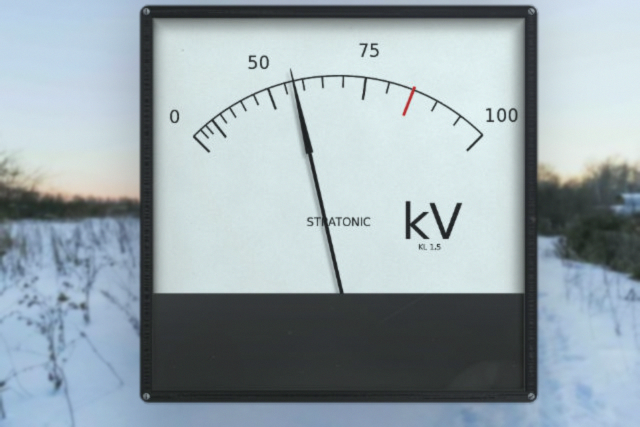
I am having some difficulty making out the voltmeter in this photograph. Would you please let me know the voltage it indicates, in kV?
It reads 57.5 kV
